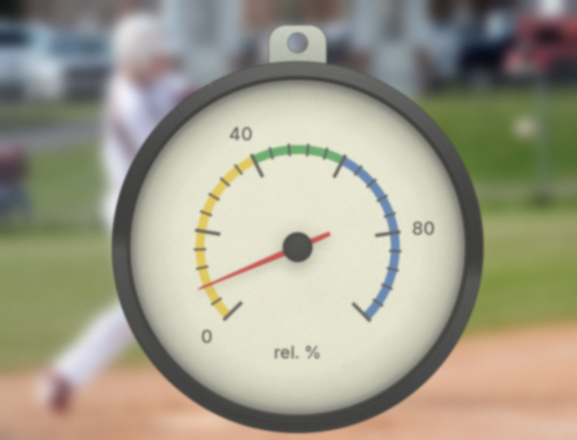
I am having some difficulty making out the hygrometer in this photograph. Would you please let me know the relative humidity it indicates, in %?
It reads 8 %
